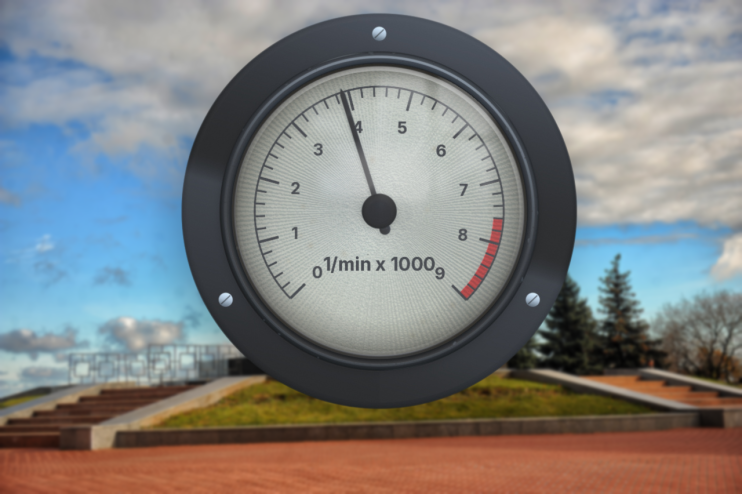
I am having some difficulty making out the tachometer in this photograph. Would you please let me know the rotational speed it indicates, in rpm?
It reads 3900 rpm
